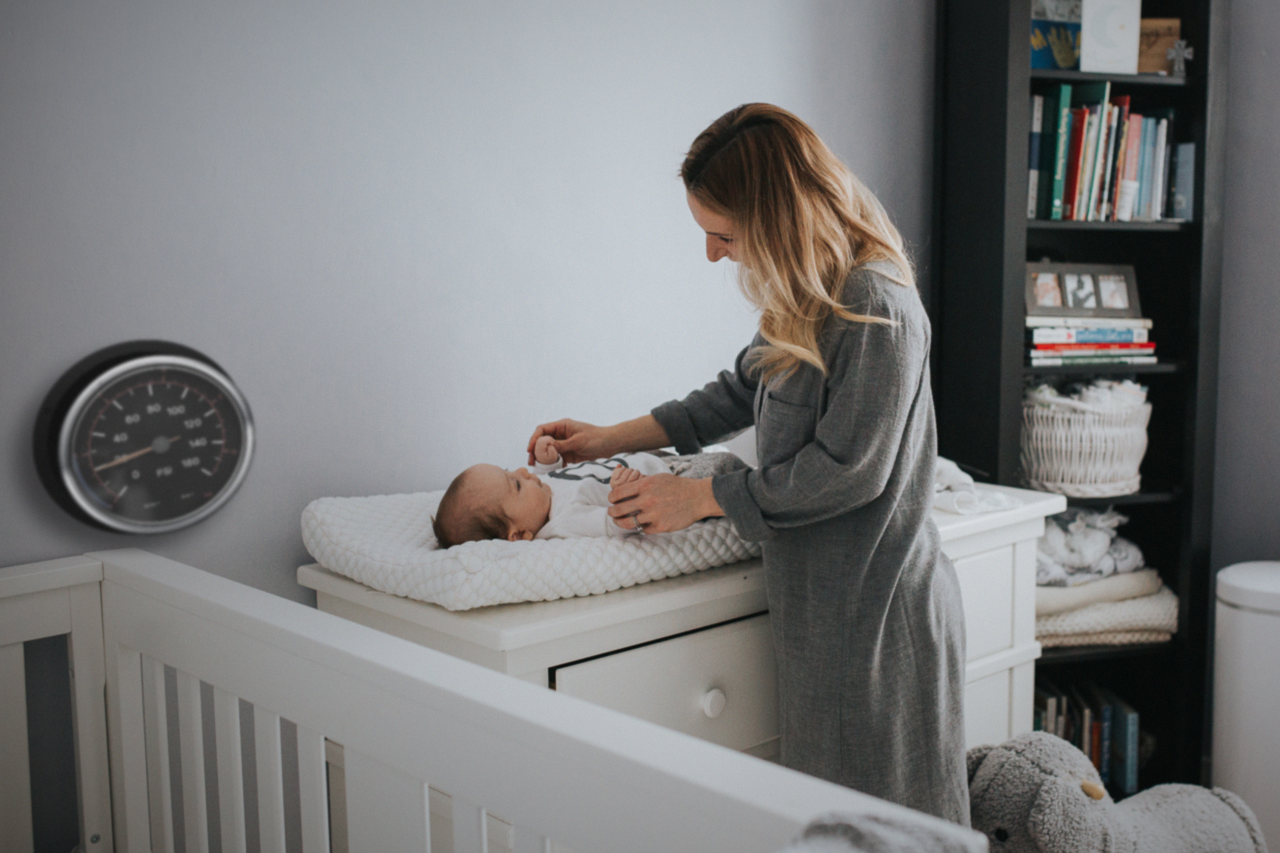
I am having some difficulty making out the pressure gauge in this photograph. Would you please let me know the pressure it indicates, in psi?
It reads 20 psi
